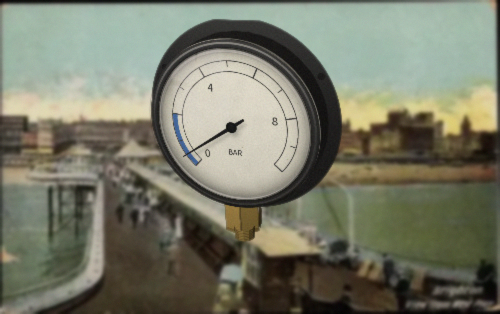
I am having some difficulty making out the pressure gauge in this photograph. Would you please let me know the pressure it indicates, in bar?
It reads 0.5 bar
